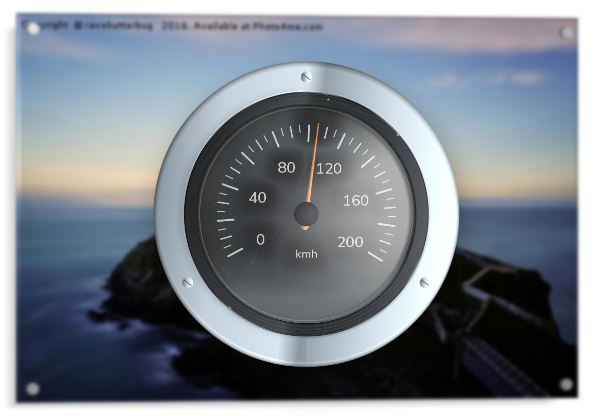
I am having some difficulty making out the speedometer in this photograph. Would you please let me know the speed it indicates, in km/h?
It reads 105 km/h
